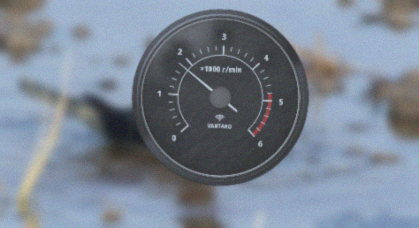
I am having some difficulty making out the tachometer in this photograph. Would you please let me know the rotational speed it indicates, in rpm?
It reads 1800 rpm
